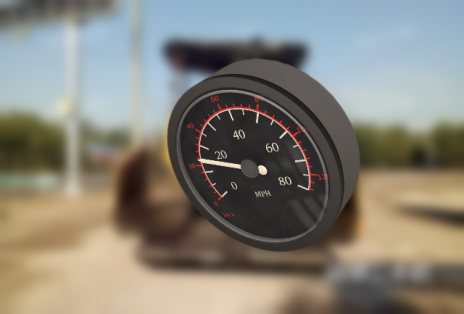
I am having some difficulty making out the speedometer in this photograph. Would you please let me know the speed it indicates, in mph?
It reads 15 mph
